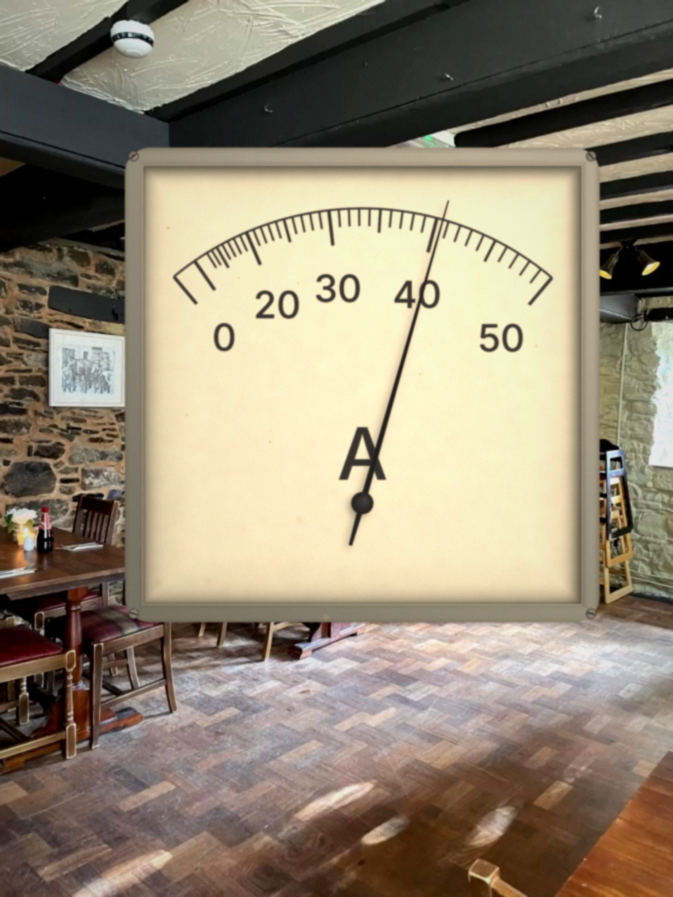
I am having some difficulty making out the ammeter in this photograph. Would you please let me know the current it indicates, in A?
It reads 40.5 A
